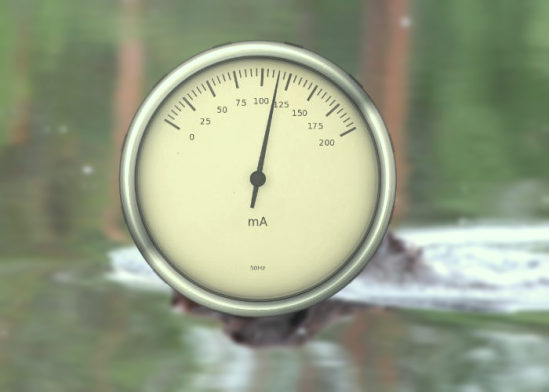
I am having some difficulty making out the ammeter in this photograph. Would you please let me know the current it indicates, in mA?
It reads 115 mA
